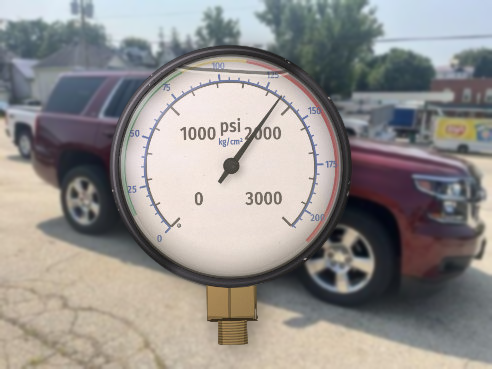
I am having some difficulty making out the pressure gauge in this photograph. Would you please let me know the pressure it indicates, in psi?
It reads 1900 psi
